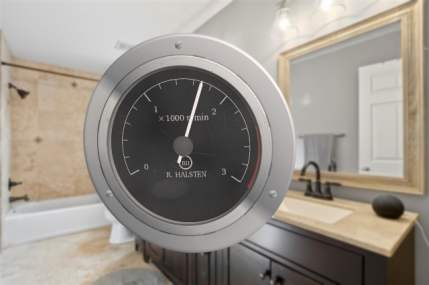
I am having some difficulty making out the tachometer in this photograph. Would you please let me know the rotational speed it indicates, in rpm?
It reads 1700 rpm
